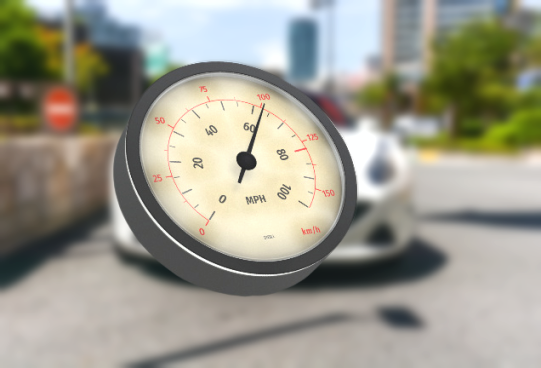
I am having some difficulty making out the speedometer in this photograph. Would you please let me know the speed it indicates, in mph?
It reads 62.5 mph
